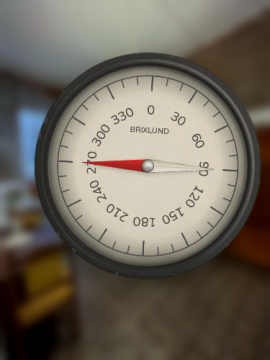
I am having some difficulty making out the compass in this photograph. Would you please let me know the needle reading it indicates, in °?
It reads 270 °
